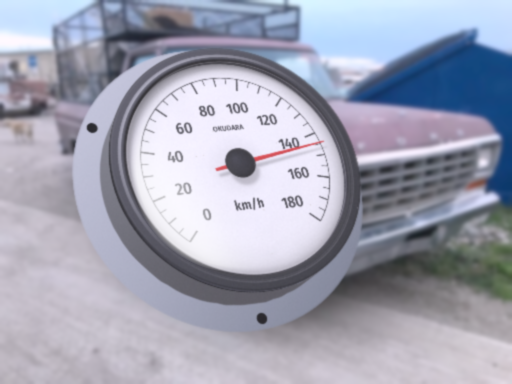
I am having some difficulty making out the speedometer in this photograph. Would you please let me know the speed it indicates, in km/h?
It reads 145 km/h
